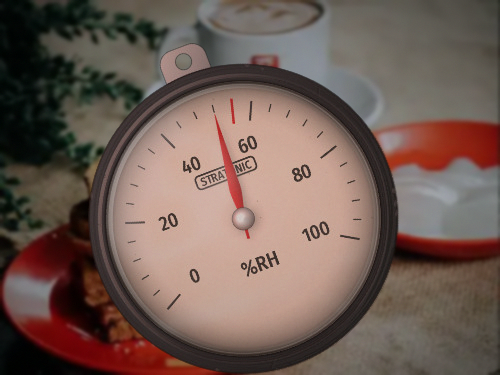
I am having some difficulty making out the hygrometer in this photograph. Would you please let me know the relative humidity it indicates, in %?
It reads 52 %
